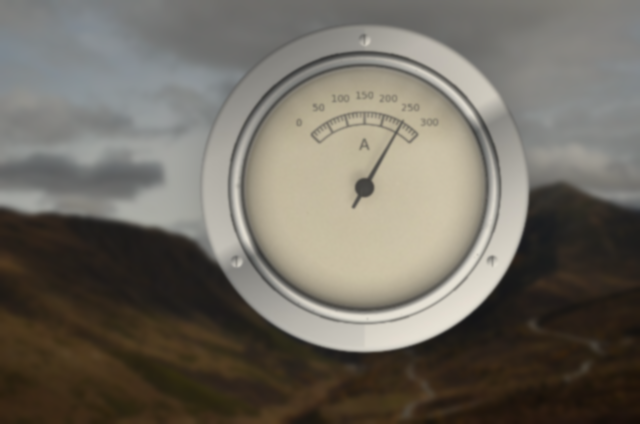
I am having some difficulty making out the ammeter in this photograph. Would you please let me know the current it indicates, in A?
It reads 250 A
